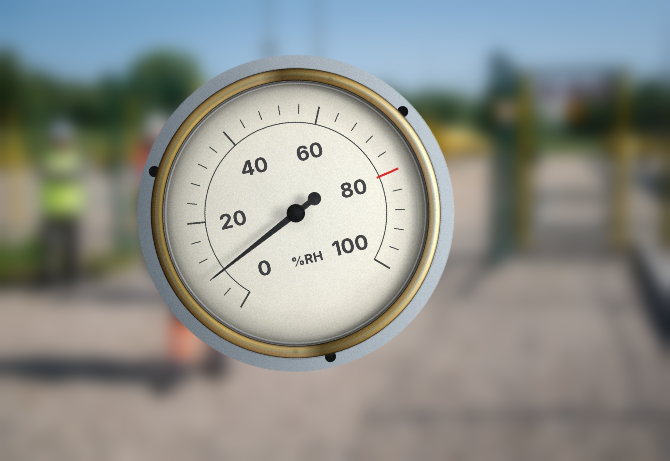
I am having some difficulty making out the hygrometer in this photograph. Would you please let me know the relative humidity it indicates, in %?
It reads 8 %
